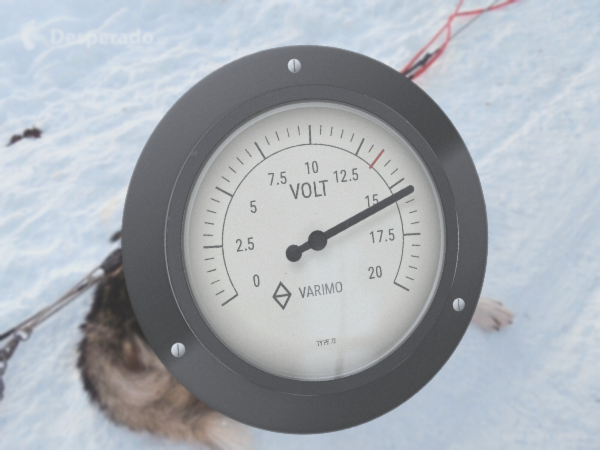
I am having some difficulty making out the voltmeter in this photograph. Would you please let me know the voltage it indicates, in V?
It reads 15.5 V
